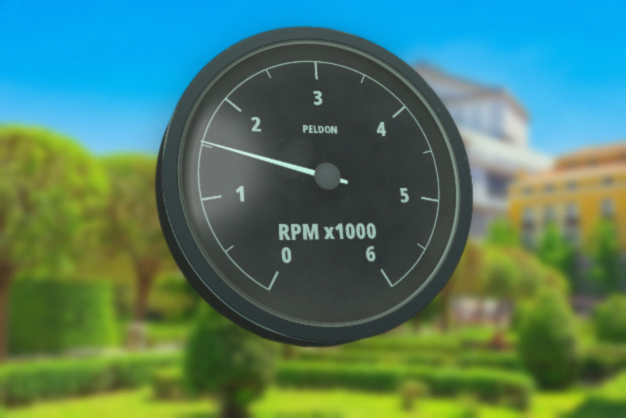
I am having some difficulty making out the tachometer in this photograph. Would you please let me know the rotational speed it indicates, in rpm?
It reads 1500 rpm
